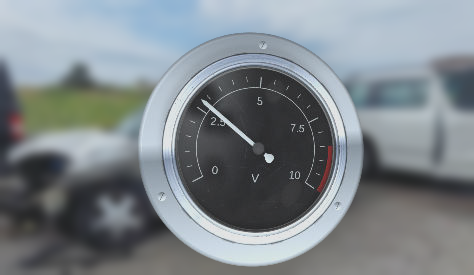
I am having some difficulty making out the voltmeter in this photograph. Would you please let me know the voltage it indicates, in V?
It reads 2.75 V
